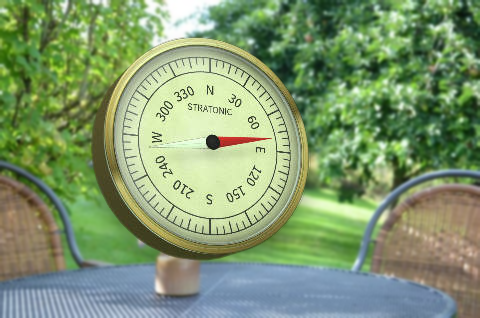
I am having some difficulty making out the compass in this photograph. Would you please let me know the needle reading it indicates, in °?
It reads 80 °
